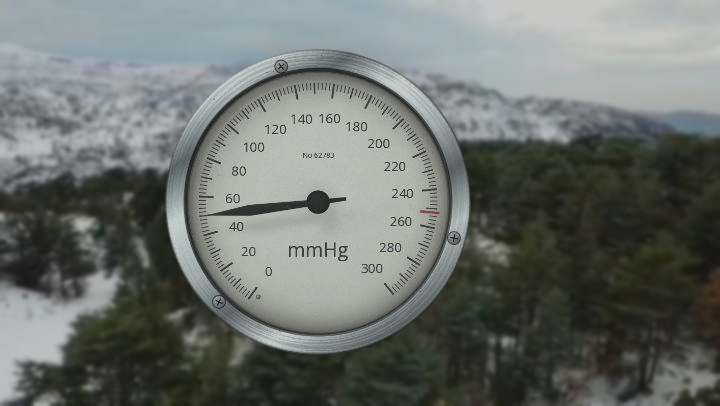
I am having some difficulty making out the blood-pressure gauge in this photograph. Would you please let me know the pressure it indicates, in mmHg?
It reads 50 mmHg
